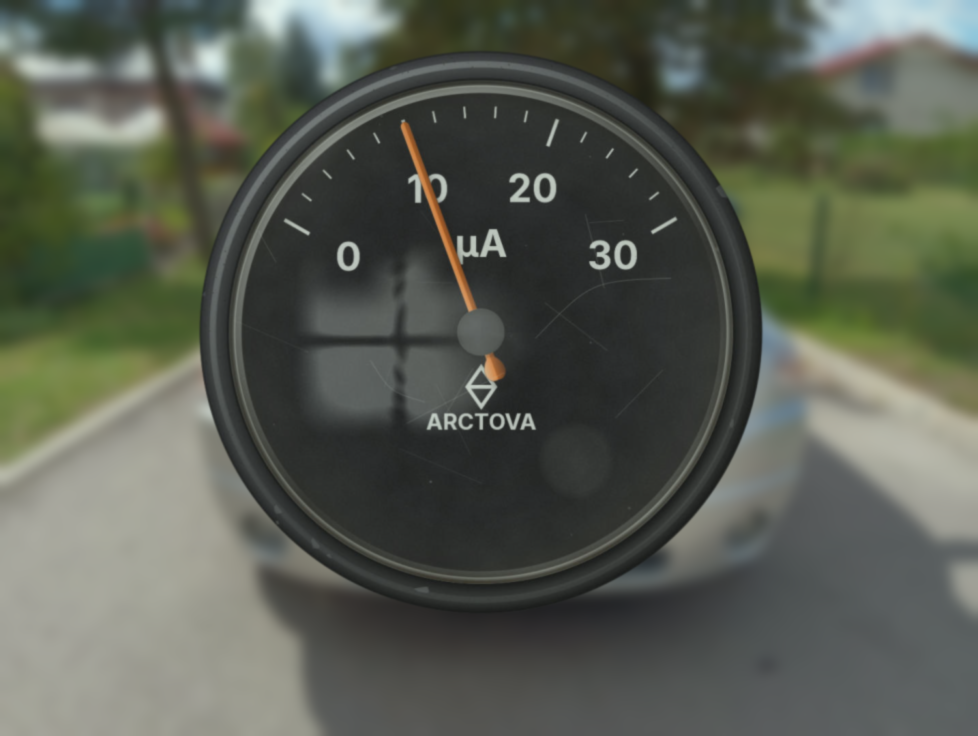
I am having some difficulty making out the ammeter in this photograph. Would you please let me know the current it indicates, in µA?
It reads 10 µA
